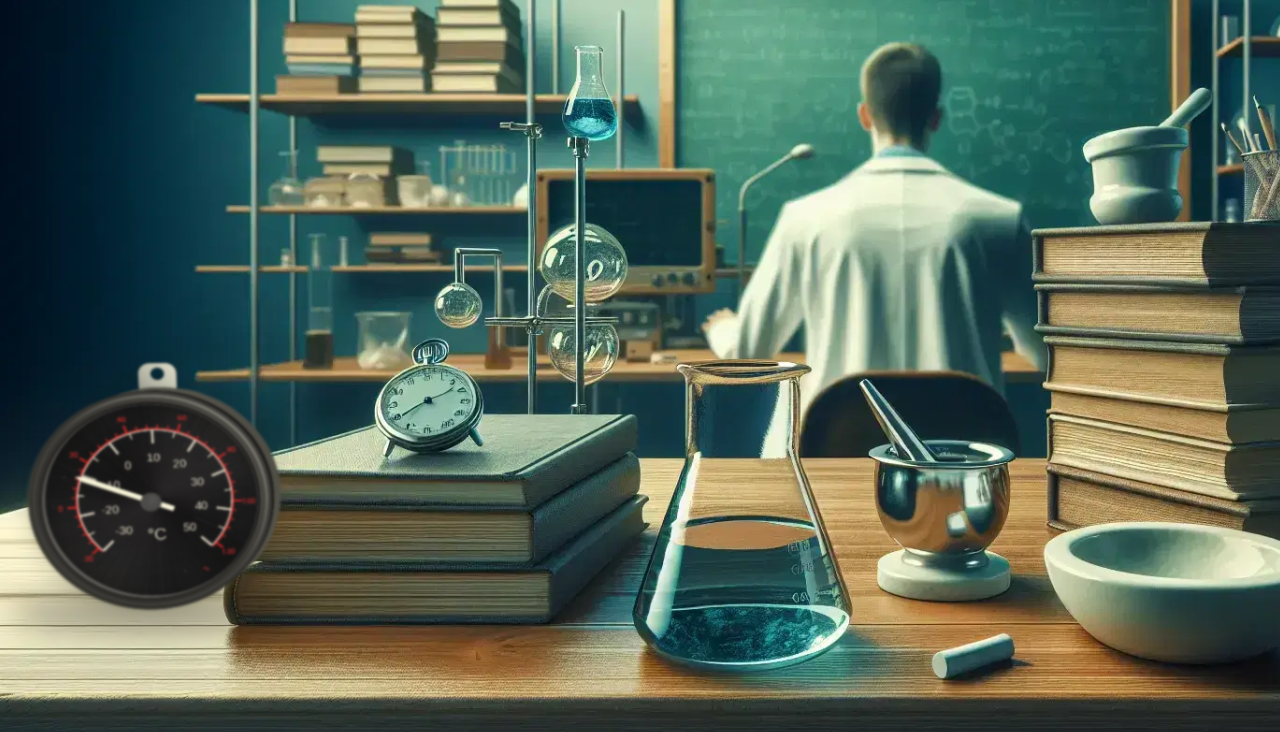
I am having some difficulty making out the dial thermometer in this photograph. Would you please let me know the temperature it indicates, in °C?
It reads -10 °C
